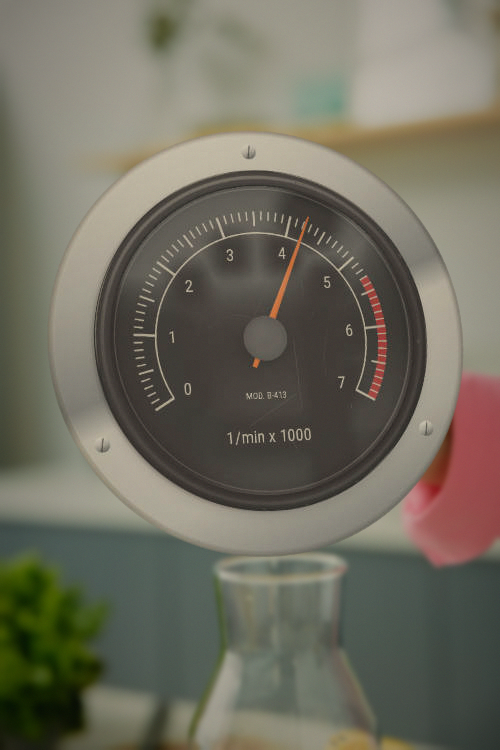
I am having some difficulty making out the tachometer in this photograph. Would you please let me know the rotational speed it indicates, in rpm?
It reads 4200 rpm
